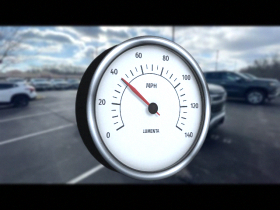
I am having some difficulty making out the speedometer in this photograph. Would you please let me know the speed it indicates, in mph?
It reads 40 mph
